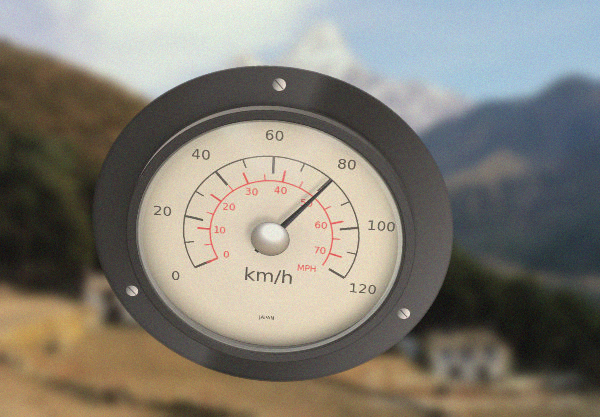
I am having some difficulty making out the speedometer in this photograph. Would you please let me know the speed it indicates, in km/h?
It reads 80 km/h
